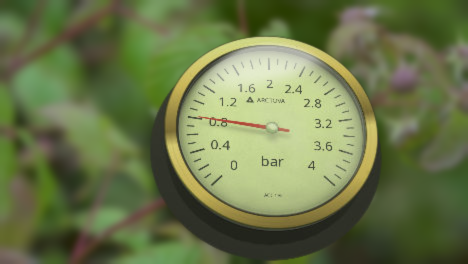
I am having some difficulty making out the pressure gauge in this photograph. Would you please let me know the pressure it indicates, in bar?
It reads 0.8 bar
